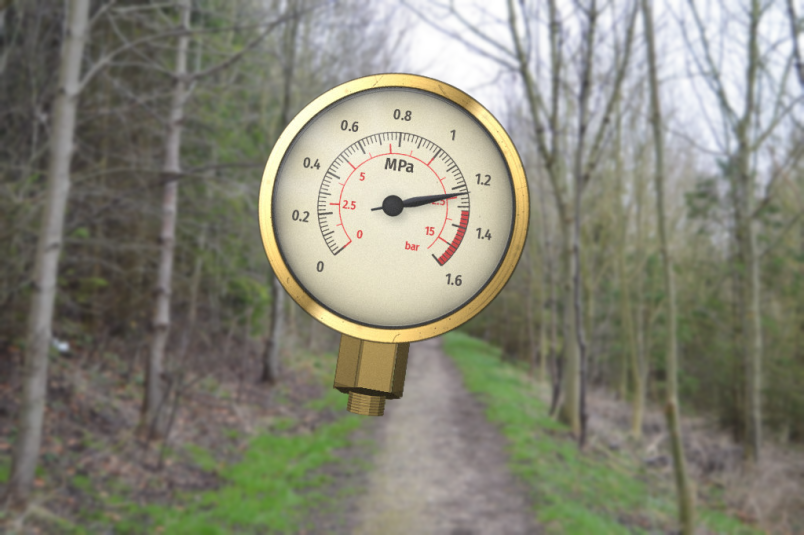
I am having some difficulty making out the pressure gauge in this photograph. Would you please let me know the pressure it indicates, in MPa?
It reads 1.24 MPa
